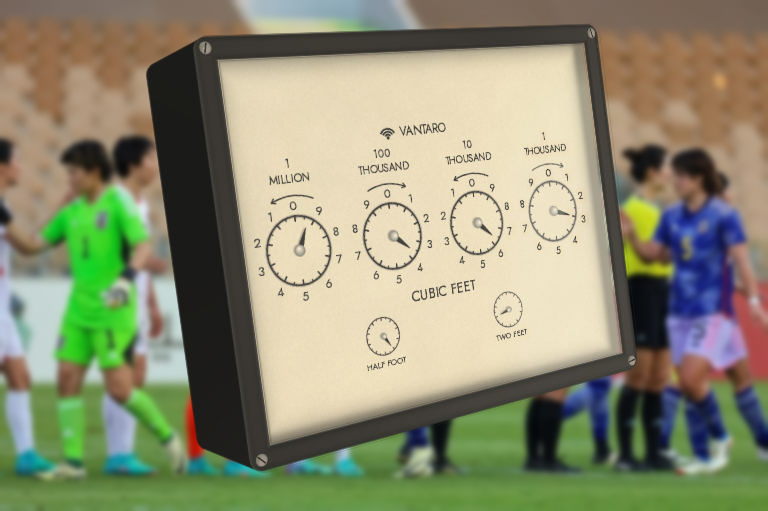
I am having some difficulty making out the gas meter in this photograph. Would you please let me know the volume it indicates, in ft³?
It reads 936300 ft³
